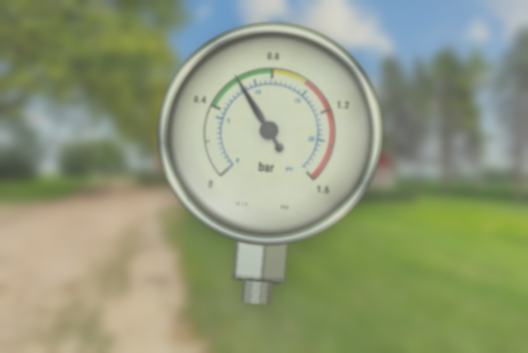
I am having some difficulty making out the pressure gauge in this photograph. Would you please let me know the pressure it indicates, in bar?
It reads 0.6 bar
